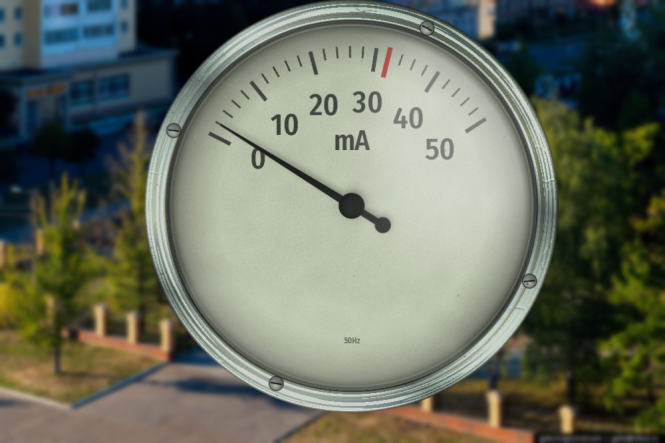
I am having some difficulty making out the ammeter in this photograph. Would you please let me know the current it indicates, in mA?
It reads 2 mA
